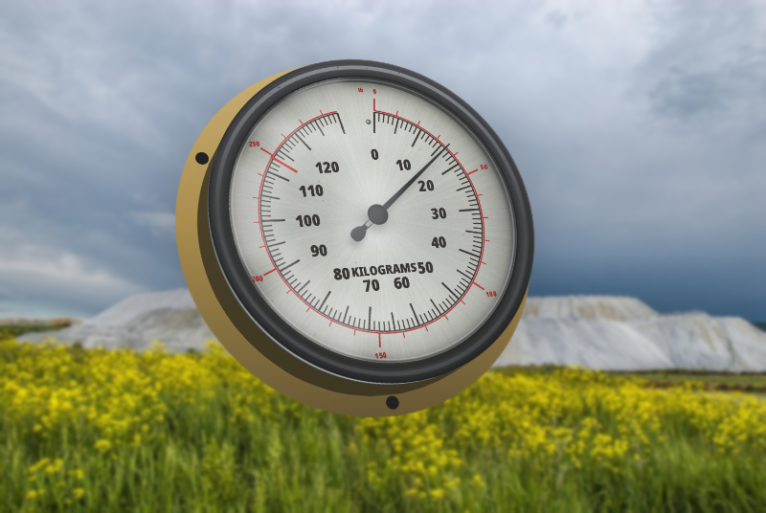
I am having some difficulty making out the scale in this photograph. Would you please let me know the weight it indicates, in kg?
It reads 16 kg
